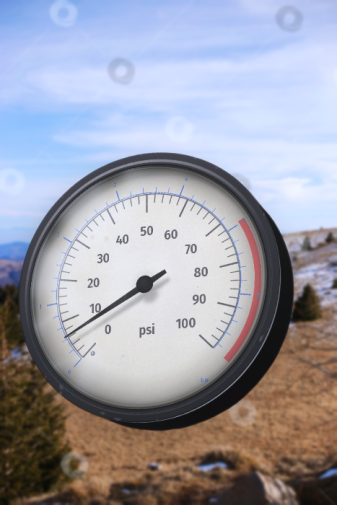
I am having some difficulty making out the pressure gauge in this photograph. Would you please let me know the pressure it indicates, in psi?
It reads 6 psi
